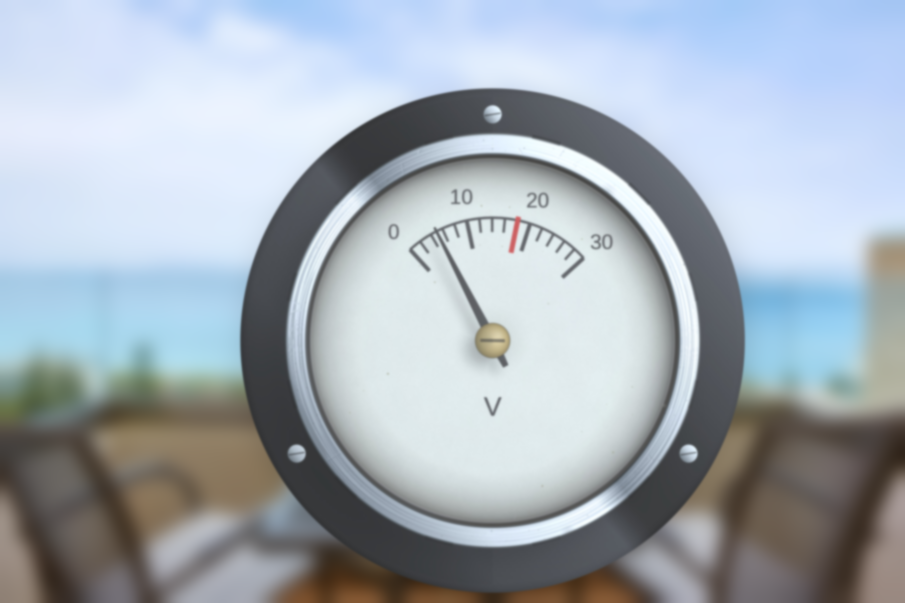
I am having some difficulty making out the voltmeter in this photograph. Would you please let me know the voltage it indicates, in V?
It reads 5 V
